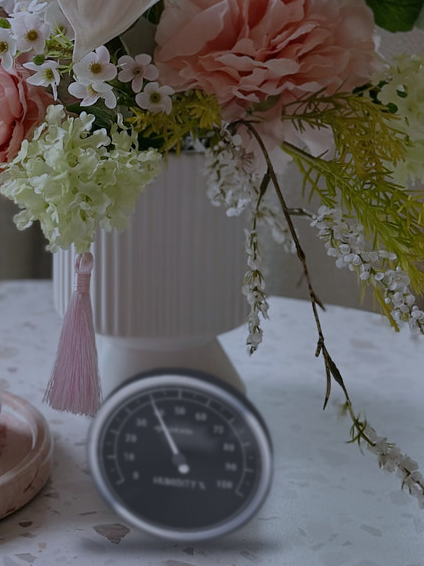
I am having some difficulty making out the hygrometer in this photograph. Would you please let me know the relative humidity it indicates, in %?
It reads 40 %
